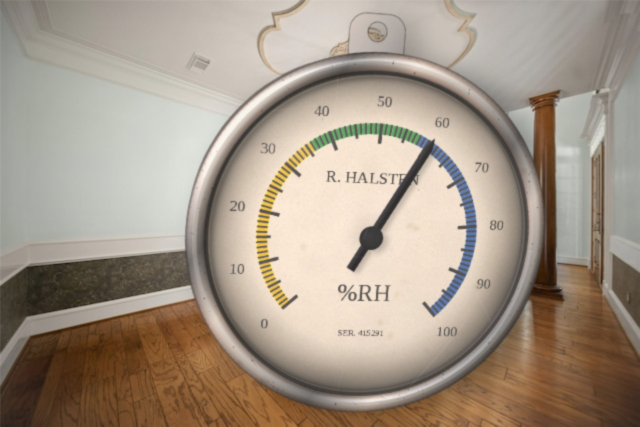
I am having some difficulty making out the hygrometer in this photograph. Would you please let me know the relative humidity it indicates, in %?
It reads 60 %
